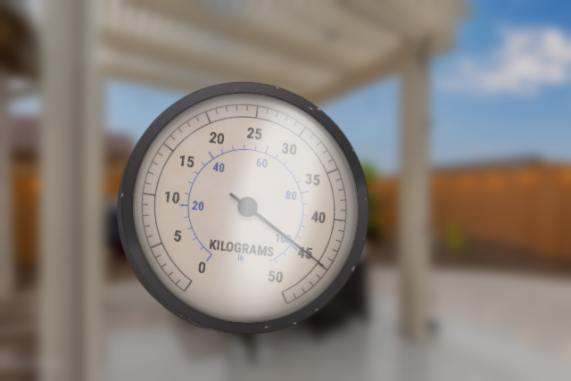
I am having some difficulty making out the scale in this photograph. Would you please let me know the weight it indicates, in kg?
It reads 45 kg
